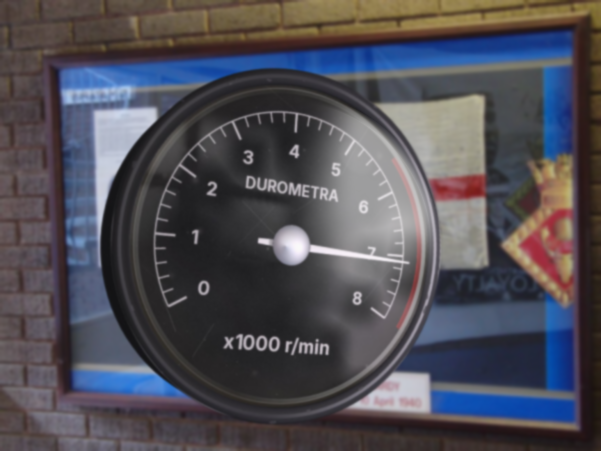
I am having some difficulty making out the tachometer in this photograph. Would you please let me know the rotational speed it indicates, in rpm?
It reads 7100 rpm
